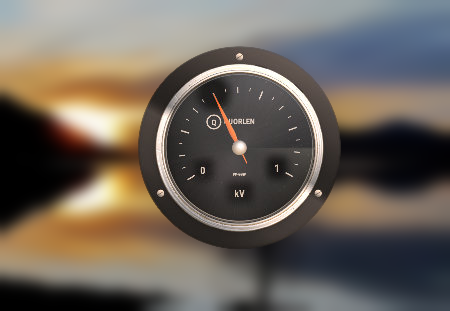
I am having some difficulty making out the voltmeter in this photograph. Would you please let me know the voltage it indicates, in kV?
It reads 0.4 kV
